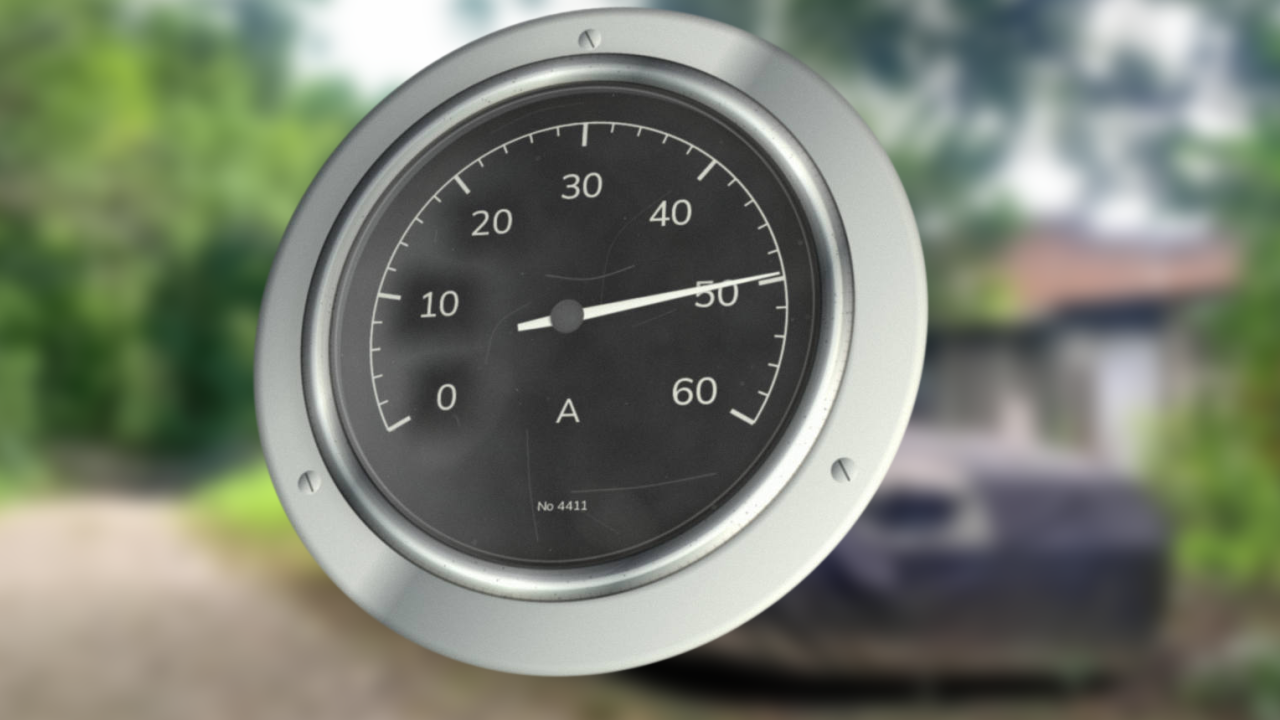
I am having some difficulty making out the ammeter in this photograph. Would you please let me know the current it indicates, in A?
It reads 50 A
